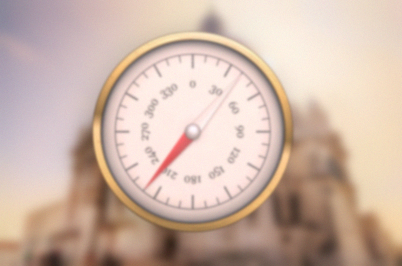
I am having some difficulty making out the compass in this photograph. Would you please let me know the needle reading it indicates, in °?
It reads 220 °
